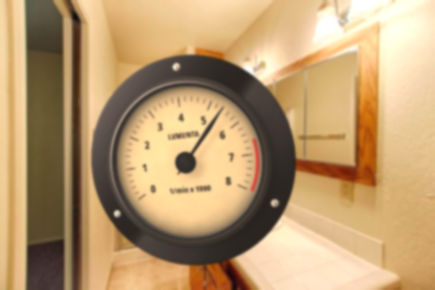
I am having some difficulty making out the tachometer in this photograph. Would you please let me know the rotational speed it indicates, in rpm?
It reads 5400 rpm
